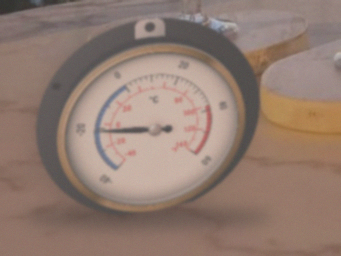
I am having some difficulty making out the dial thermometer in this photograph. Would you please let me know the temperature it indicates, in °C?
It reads -20 °C
